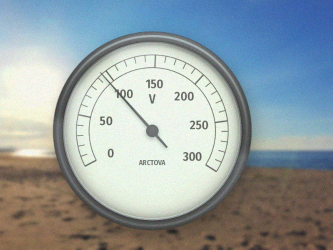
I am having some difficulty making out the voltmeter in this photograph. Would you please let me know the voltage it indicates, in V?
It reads 95 V
